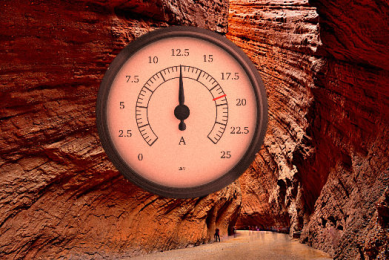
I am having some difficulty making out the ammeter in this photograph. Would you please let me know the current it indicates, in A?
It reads 12.5 A
